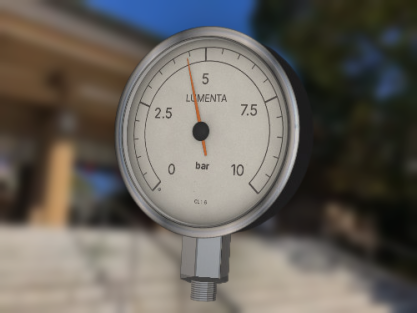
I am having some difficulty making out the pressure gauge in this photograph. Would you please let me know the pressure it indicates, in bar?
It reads 4.5 bar
